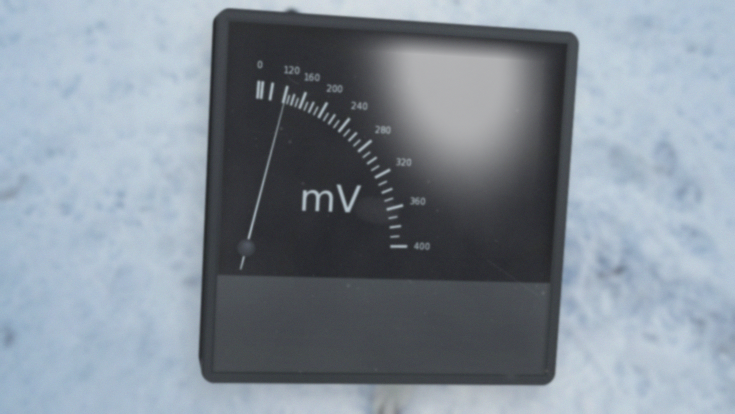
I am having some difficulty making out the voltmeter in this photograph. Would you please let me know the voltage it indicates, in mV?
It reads 120 mV
